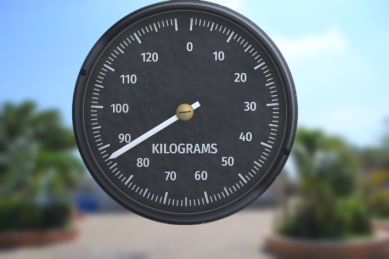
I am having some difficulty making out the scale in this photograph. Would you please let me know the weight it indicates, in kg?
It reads 87 kg
